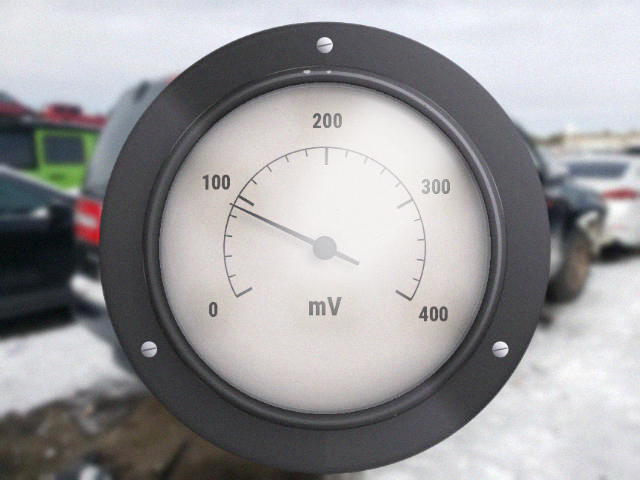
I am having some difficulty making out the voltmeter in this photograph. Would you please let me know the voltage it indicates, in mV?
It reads 90 mV
